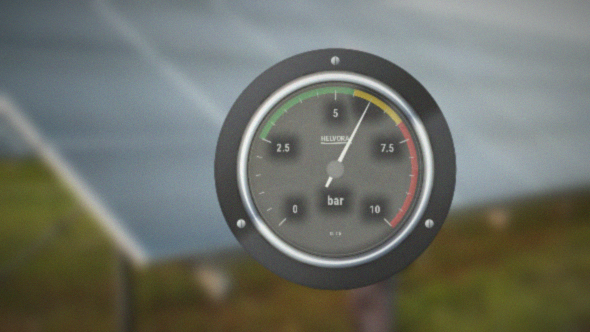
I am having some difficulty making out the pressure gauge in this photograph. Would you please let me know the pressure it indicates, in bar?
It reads 6 bar
